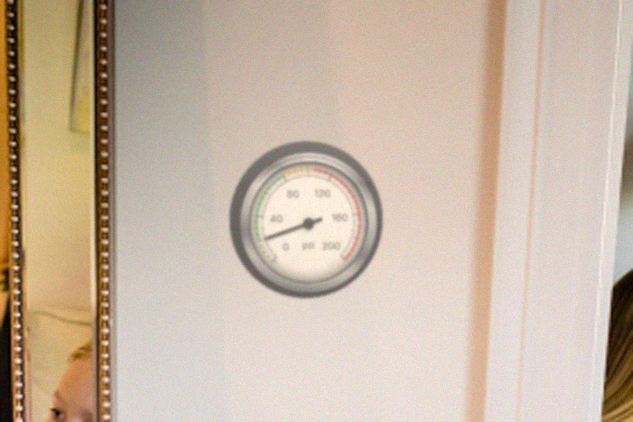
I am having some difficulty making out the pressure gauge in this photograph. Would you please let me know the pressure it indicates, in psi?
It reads 20 psi
